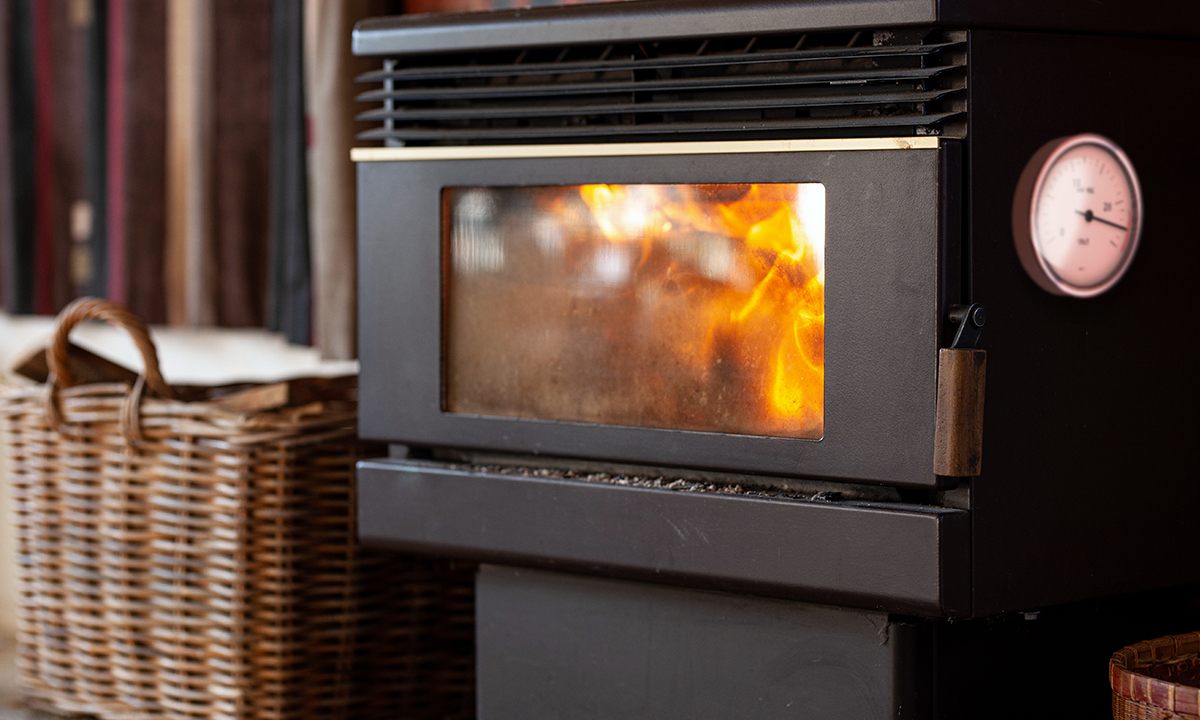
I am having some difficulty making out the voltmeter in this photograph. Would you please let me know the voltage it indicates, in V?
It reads 23 V
